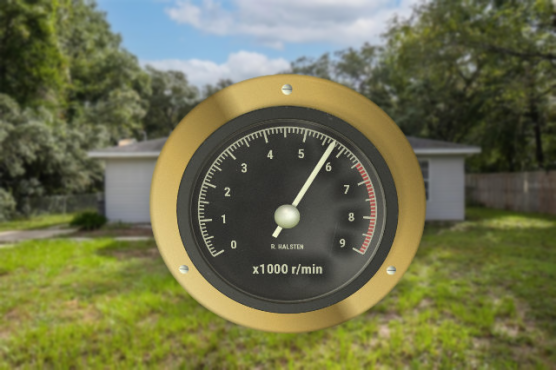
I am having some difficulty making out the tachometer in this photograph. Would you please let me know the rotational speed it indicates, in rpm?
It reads 5700 rpm
